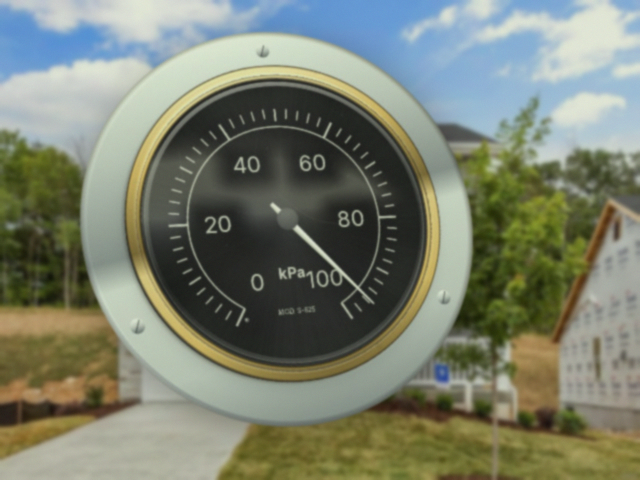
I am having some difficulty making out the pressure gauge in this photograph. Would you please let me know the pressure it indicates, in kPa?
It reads 96 kPa
